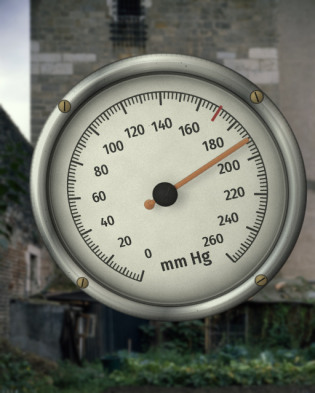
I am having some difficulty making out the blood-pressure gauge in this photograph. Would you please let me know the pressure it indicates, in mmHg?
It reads 190 mmHg
